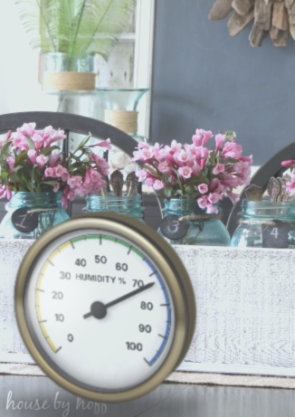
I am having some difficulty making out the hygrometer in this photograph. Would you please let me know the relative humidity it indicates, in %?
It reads 72.5 %
